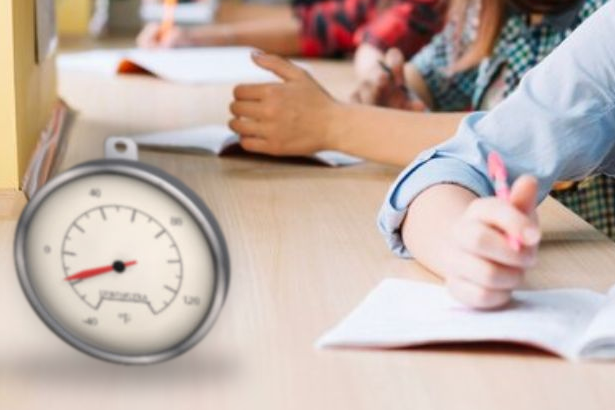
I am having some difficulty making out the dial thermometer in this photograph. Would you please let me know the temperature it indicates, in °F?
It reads -15 °F
